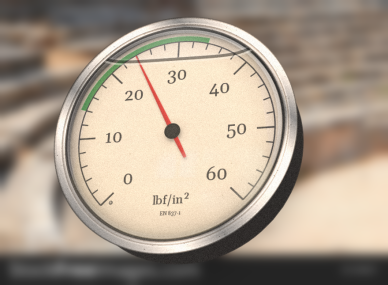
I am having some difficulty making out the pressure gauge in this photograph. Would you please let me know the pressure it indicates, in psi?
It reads 24 psi
